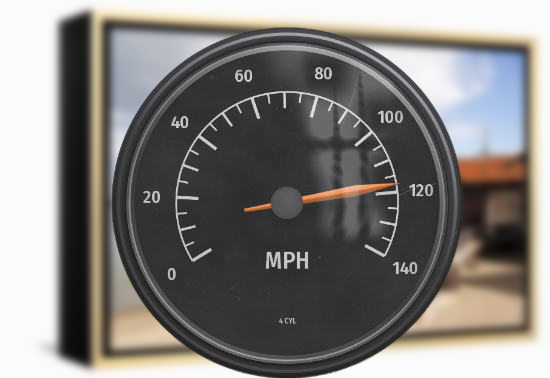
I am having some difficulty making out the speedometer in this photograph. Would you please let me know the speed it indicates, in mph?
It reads 117.5 mph
